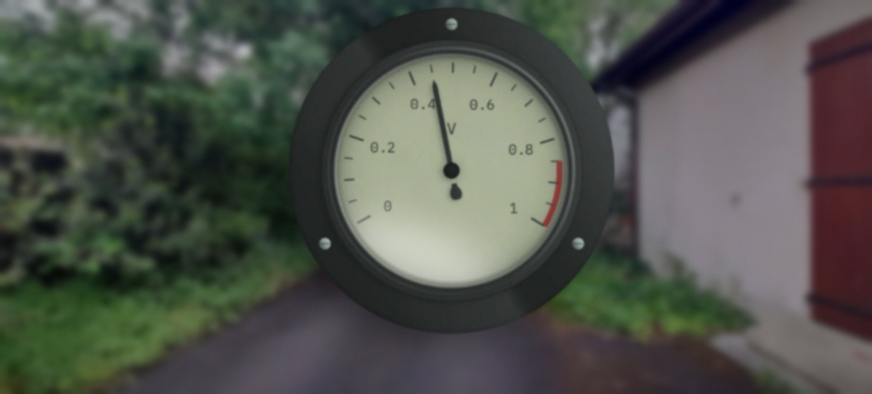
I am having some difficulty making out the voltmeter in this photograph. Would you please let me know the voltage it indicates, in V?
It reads 0.45 V
